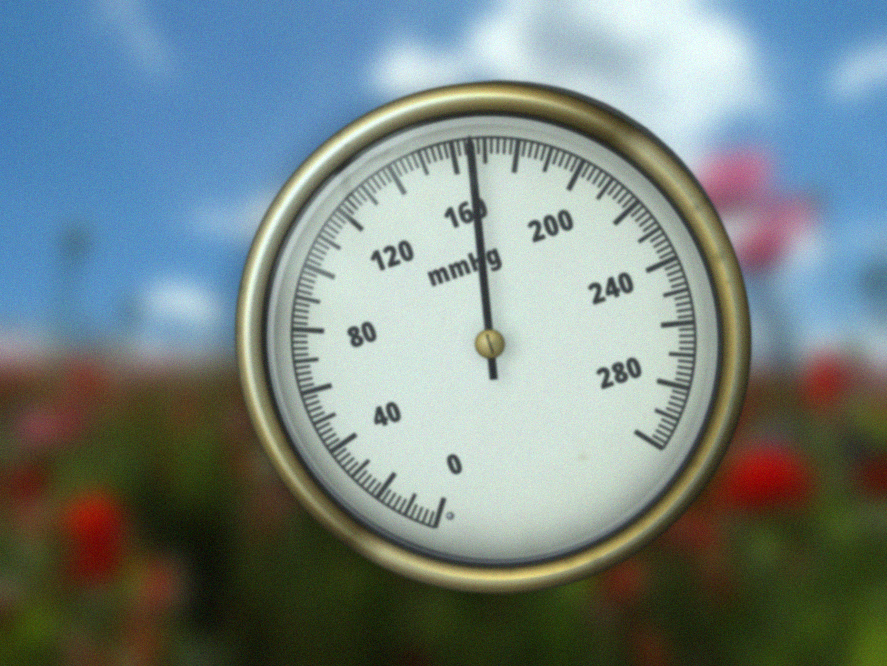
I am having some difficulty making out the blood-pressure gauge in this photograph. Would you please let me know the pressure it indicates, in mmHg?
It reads 166 mmHg
